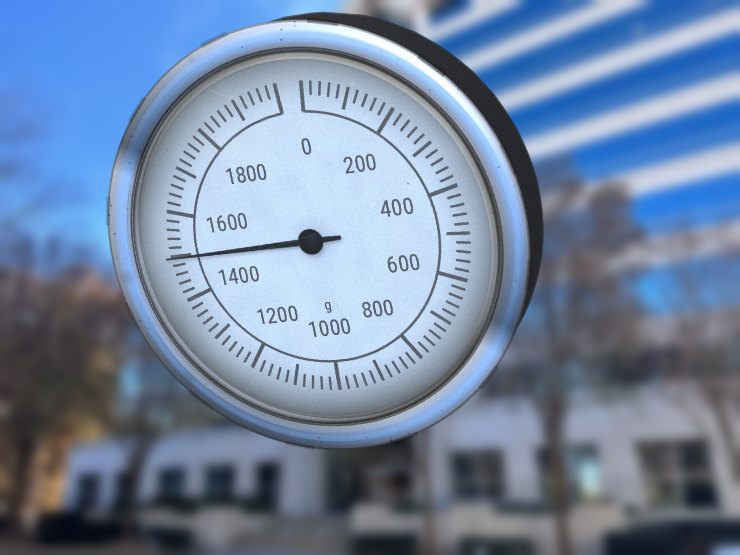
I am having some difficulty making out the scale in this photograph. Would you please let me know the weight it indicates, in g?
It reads 1500 g
